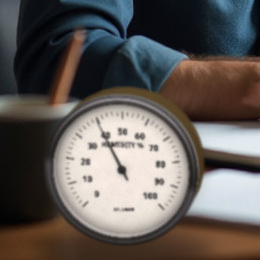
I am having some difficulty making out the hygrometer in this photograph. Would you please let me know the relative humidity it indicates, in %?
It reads 40 %
